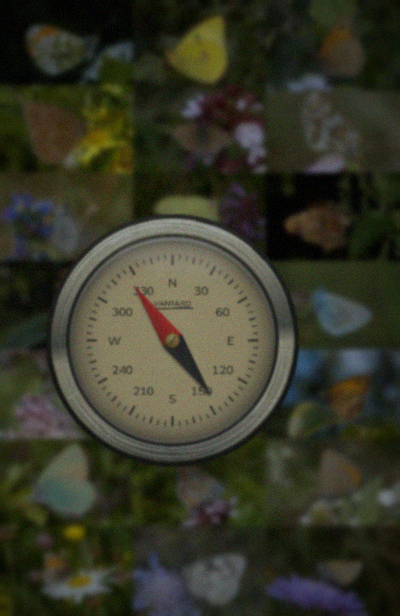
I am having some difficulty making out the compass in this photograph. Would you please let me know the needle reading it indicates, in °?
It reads 325 °
